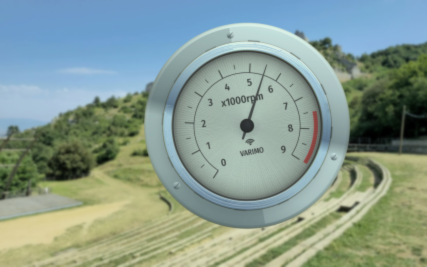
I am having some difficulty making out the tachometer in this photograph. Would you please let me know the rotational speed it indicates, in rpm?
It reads 5500 rpm
